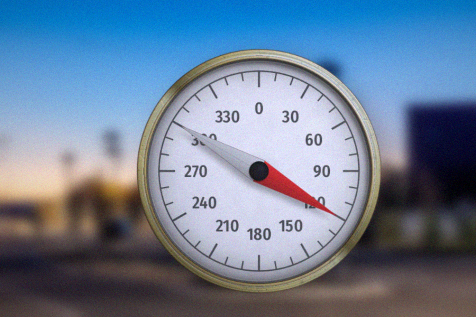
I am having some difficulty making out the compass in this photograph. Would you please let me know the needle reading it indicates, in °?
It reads 120 °
